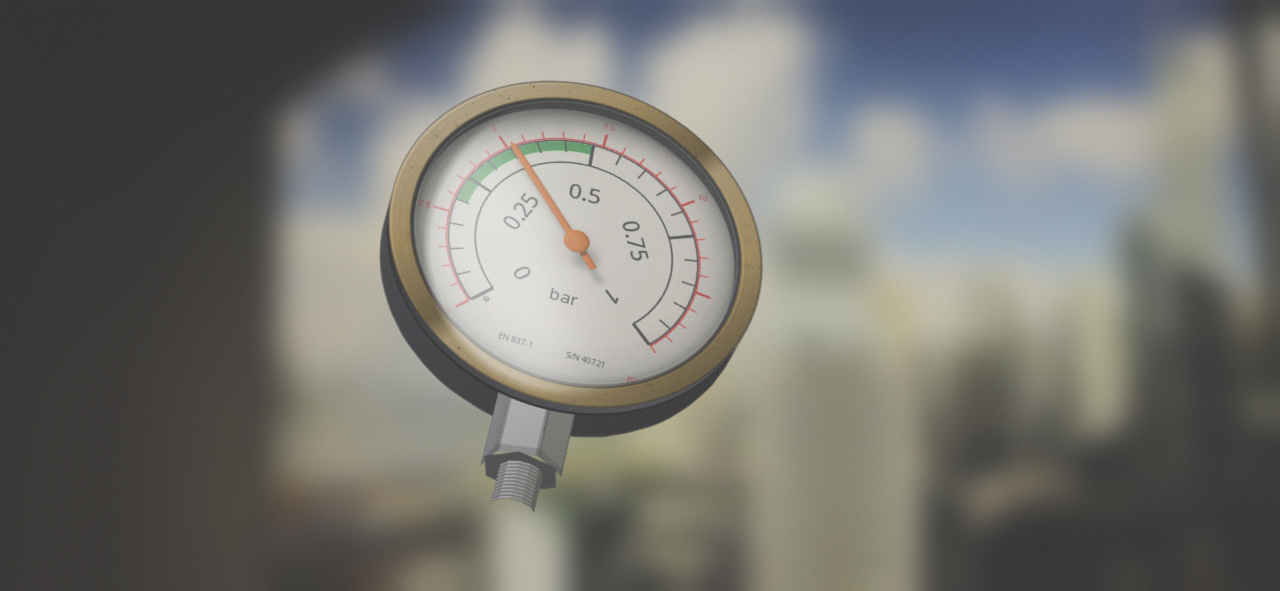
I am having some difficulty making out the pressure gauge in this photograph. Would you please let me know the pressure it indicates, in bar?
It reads 0.35 bar
